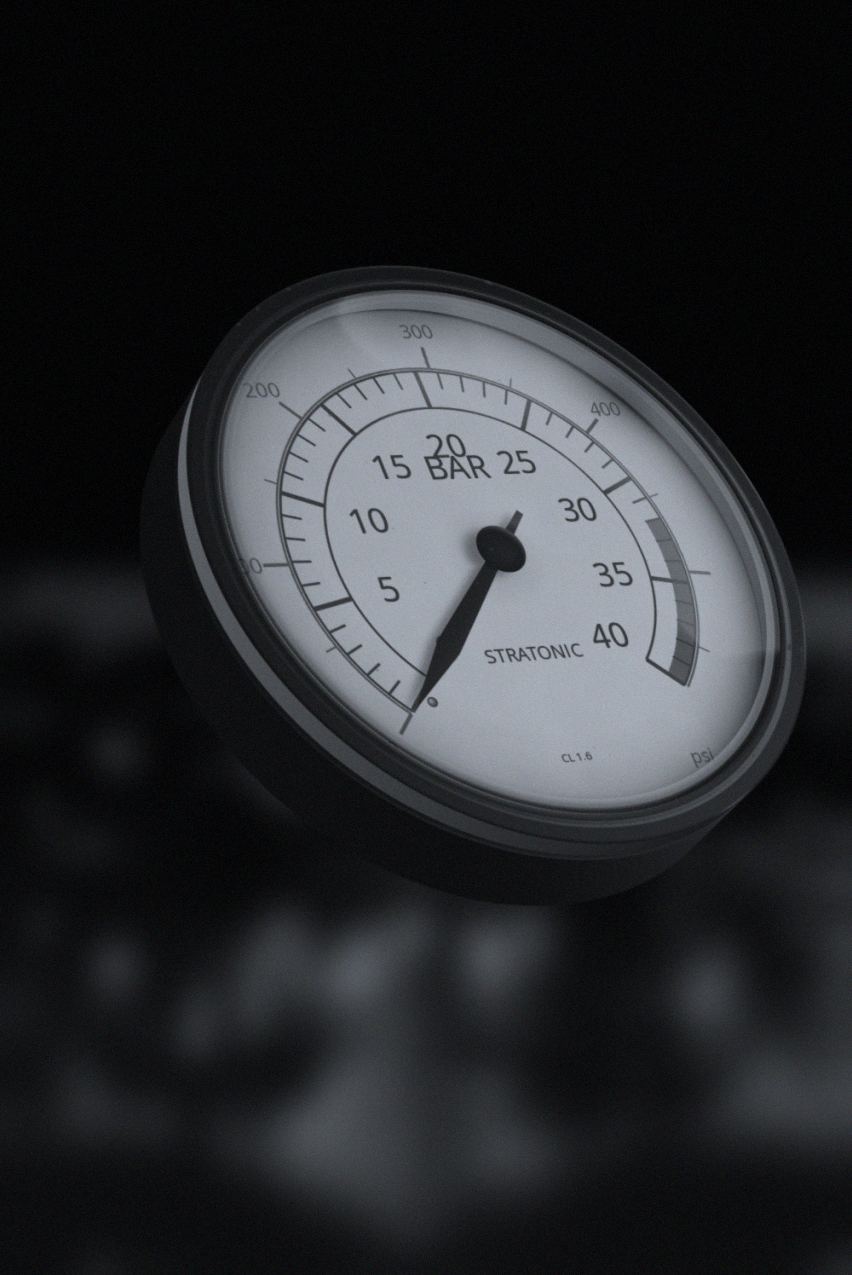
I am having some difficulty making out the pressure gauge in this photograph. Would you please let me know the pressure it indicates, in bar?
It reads 0 bar
